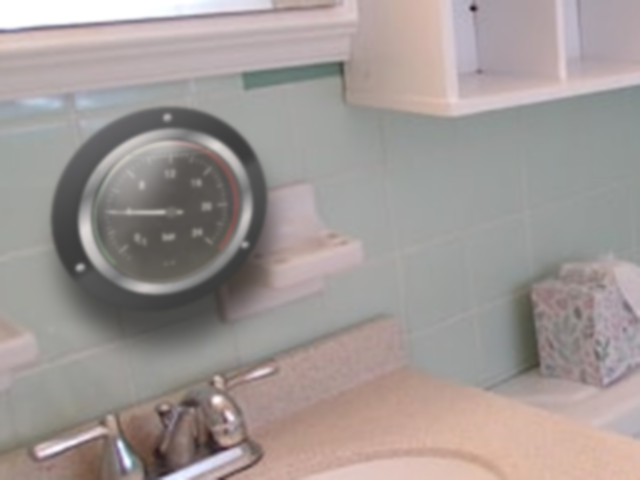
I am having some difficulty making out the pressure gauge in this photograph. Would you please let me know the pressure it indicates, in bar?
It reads 4 bar
